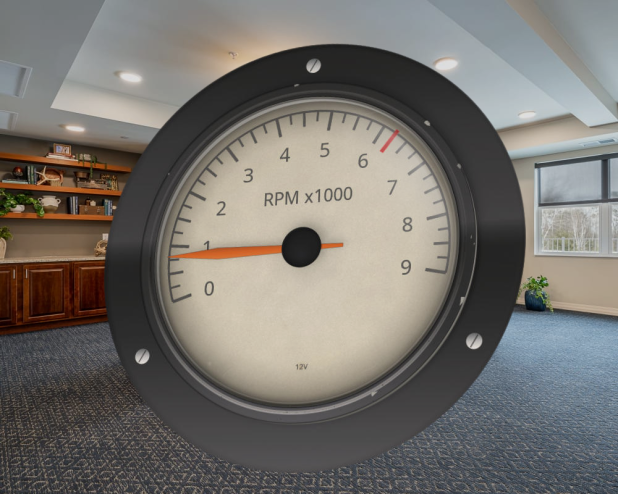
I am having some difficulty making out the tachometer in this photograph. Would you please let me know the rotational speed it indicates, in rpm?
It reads 750 rpm
